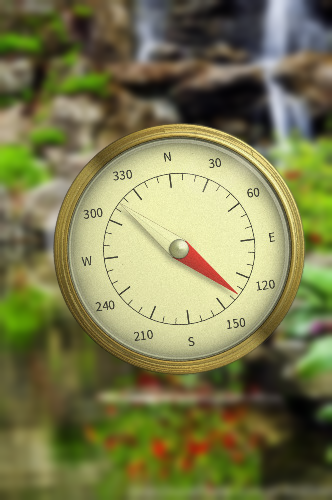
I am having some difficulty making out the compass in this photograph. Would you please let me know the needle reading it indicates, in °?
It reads 135 °
